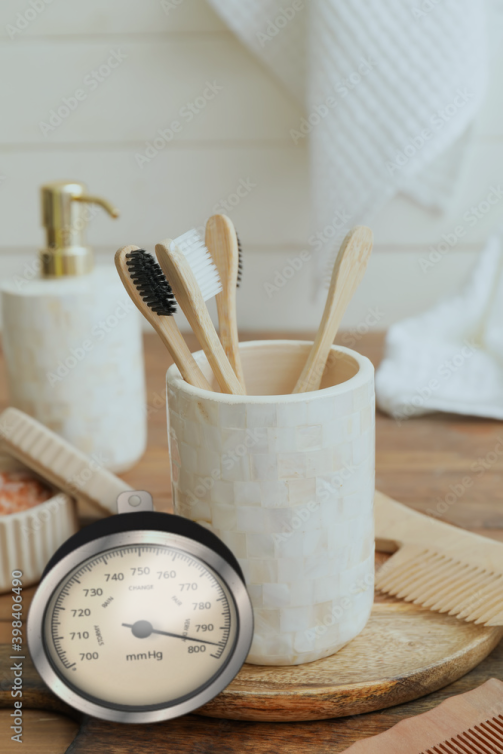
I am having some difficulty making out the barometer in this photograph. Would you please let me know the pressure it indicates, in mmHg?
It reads 795 mmHg
